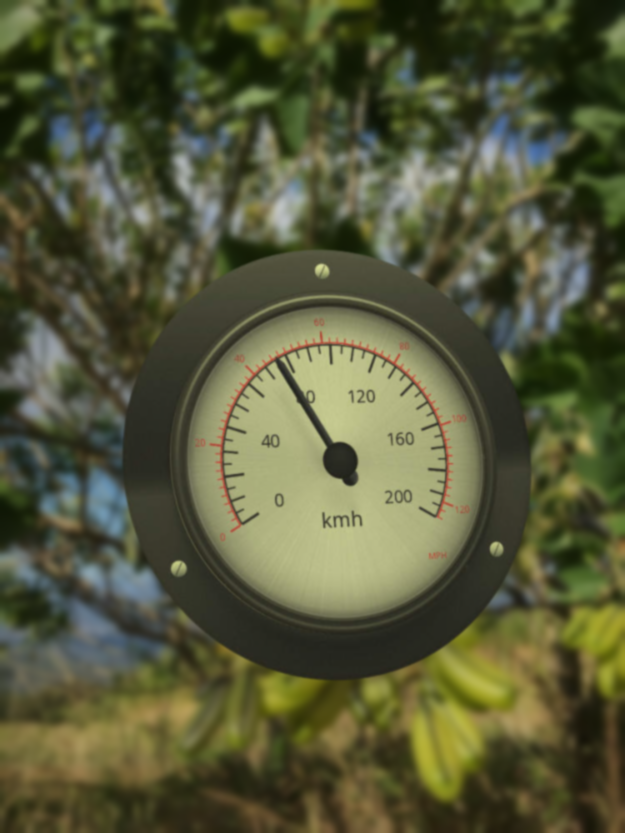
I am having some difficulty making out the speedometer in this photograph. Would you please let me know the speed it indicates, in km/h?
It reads 75 km/h
